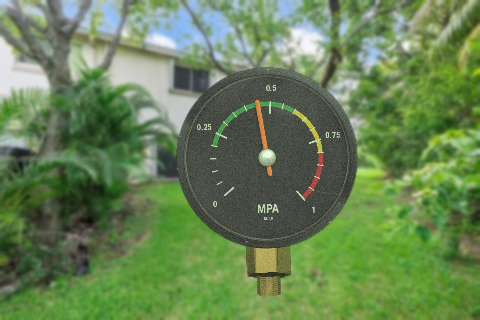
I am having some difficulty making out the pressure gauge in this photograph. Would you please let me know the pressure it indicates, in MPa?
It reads 0.45 MPa
